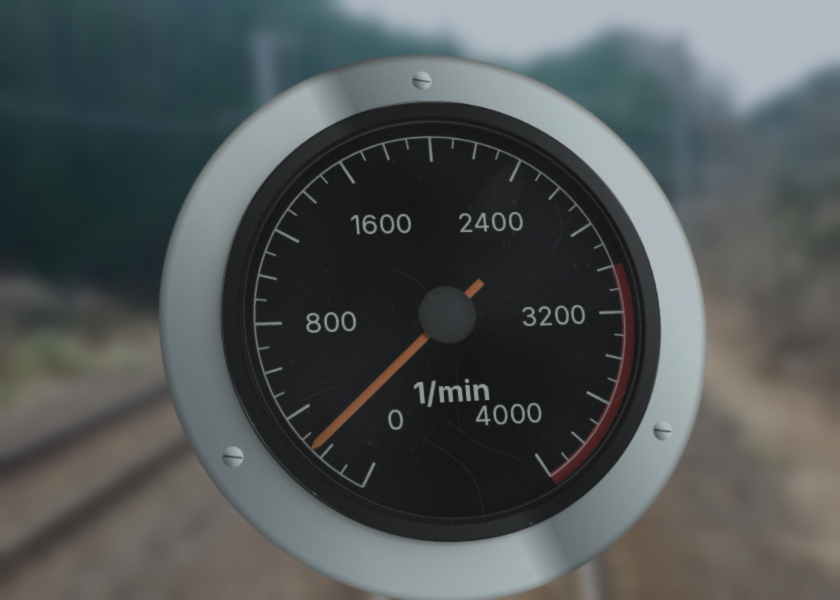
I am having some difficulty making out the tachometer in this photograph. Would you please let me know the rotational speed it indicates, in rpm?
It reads 250 rpm
